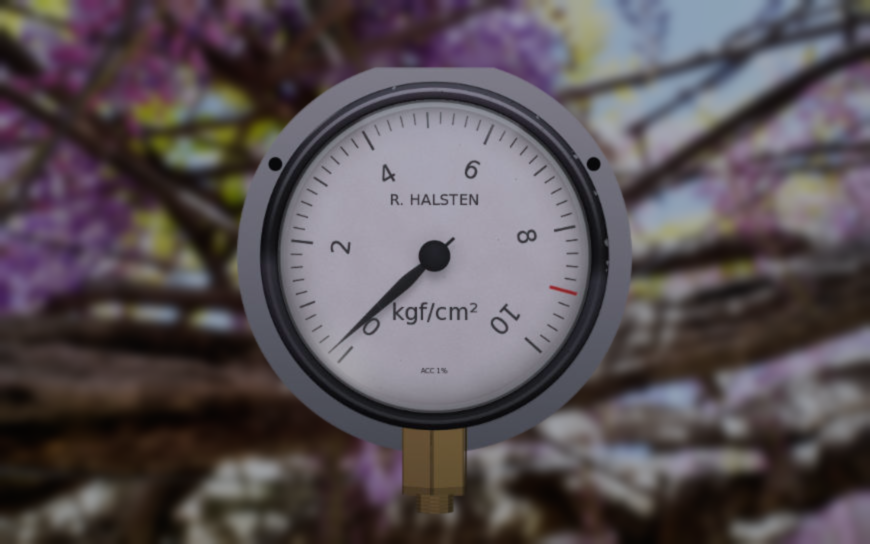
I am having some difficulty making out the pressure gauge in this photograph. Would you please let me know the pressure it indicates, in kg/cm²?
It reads 0.2 kg/cm²
